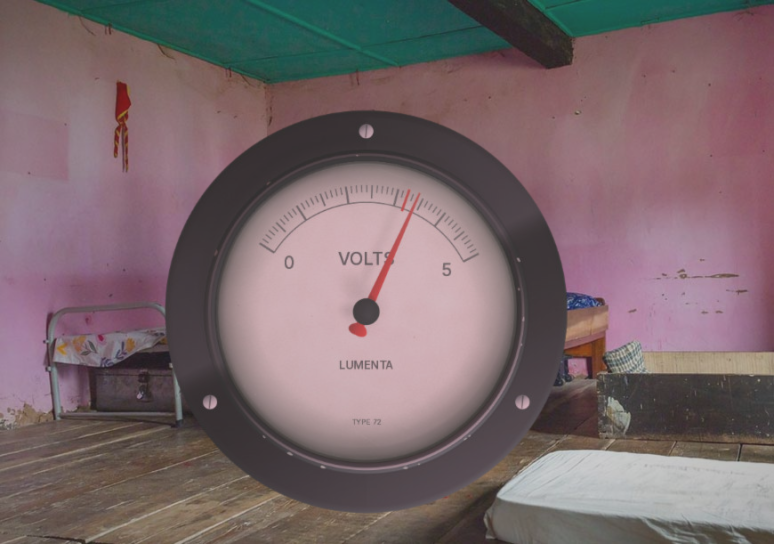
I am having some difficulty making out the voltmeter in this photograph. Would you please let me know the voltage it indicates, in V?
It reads 3.4 V
